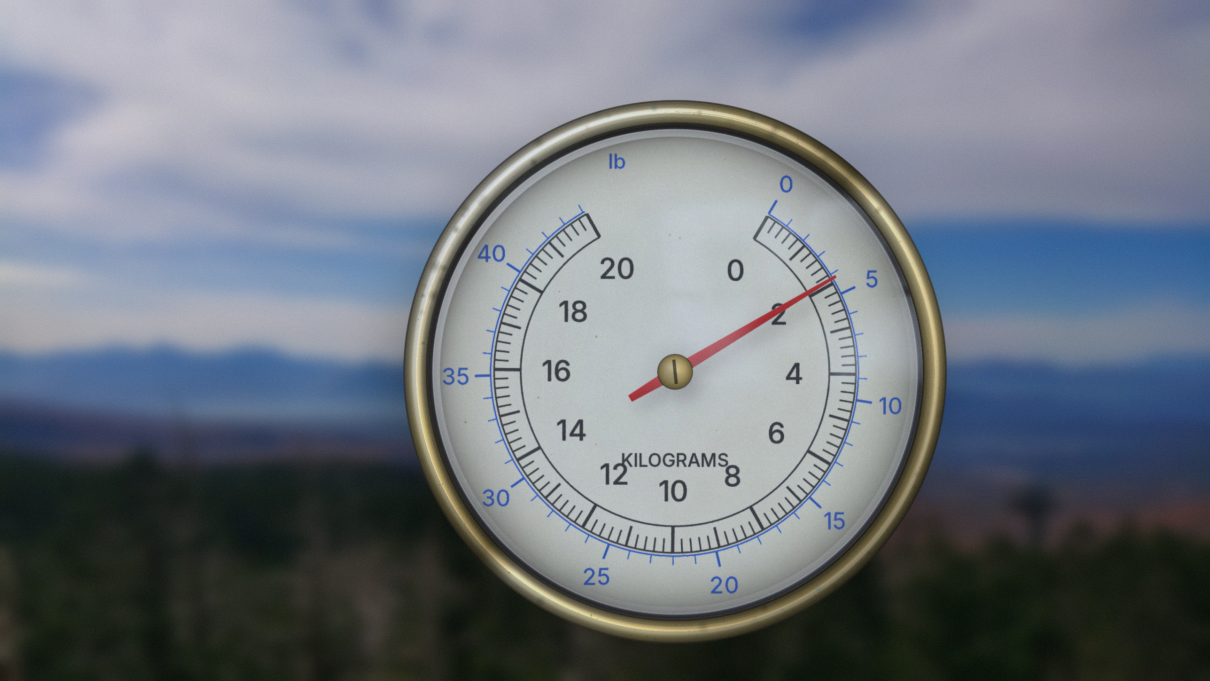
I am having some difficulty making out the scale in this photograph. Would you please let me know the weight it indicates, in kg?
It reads 1.9 kg
